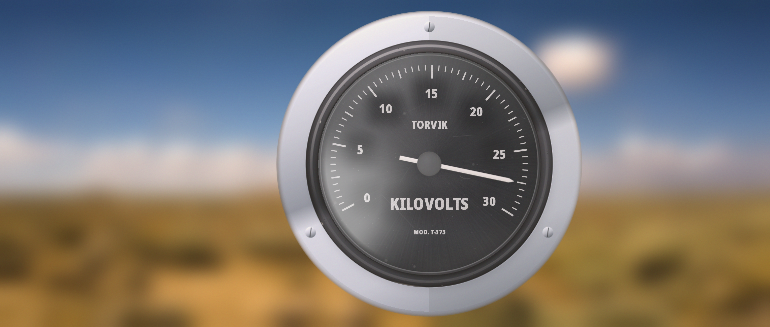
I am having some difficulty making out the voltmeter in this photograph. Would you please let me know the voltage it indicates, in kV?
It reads 27.5 kV
